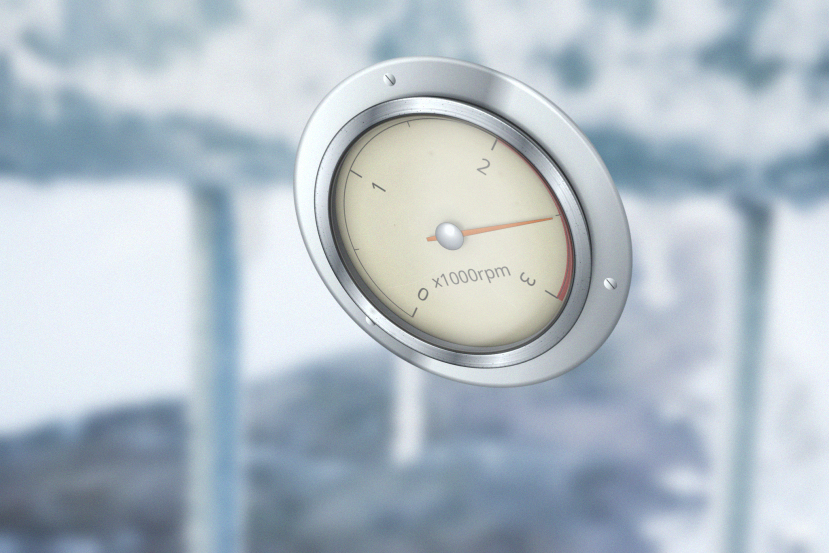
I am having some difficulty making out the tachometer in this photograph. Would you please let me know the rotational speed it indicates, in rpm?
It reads 2500 rpm
